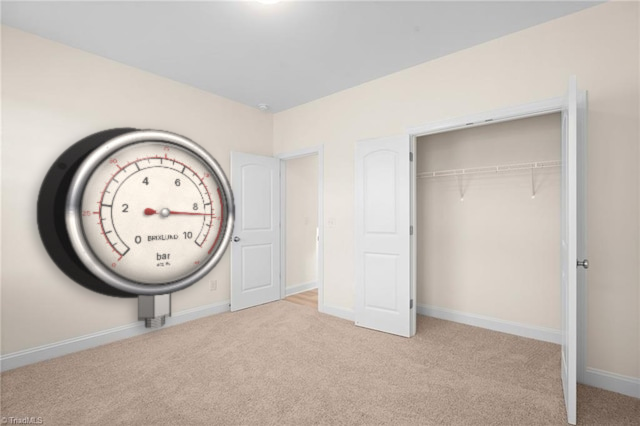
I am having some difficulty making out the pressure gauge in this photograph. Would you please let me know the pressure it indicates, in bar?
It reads 8.5 bar
